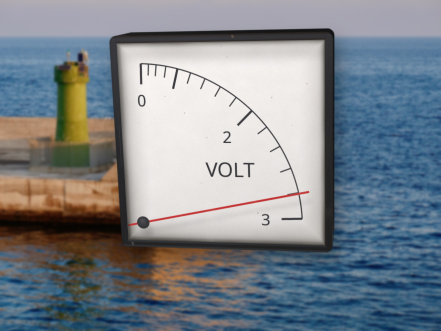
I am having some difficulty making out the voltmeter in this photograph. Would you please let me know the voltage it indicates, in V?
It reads 2.8 V
